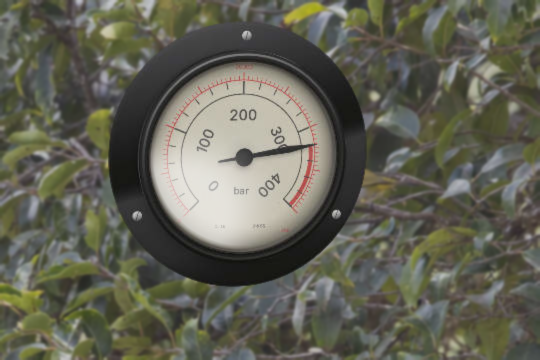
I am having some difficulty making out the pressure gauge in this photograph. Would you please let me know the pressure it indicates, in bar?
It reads 320 bar
